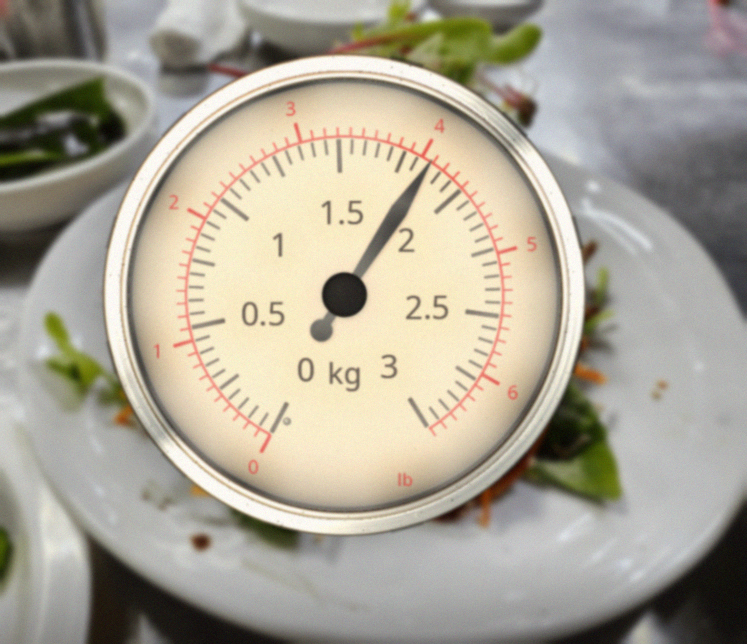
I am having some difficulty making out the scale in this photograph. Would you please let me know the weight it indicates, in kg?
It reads 1.85 kg
